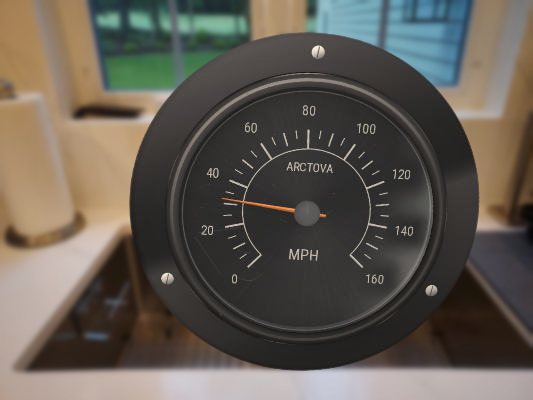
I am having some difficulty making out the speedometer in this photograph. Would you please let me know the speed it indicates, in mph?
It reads 32.5 mph
